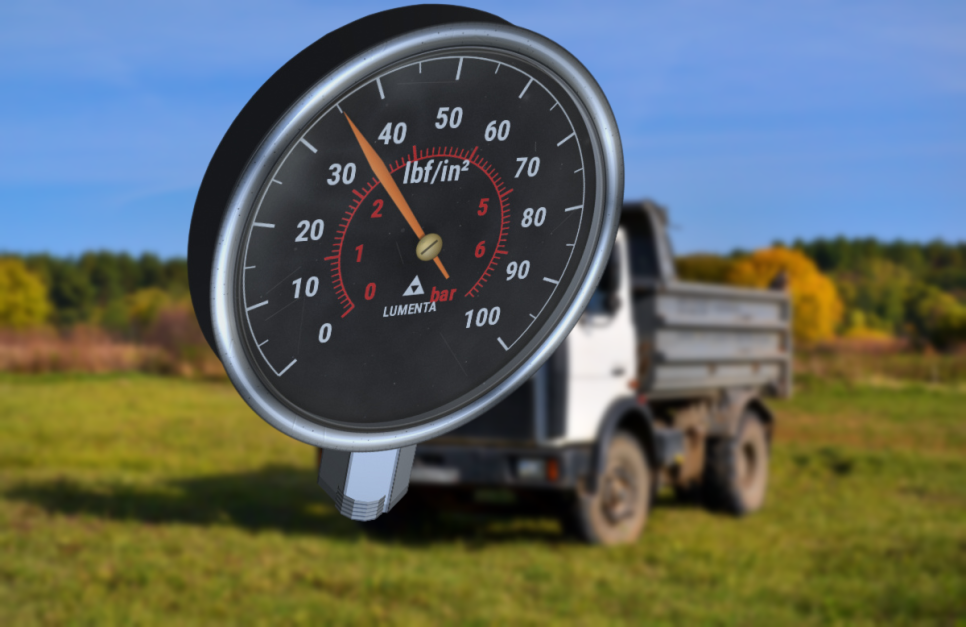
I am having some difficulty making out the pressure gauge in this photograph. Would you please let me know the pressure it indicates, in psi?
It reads 35 psi
